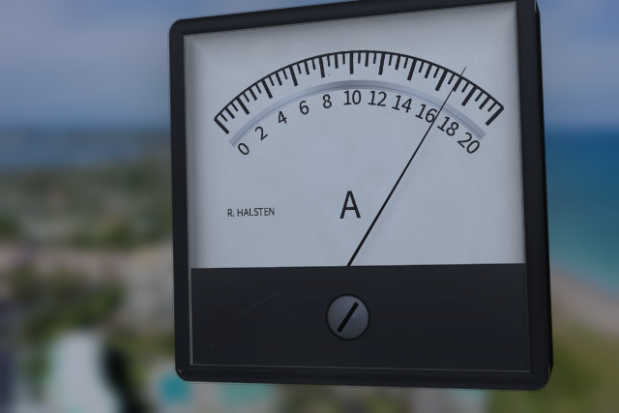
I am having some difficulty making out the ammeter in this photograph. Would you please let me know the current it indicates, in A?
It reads 17 A
